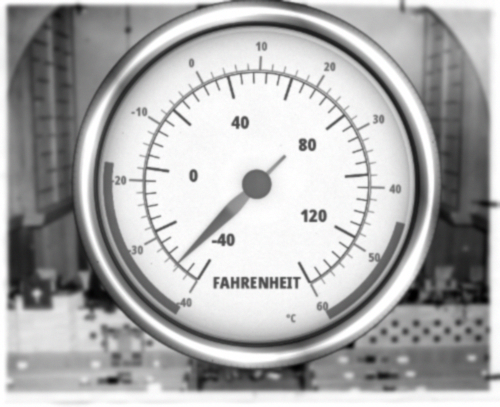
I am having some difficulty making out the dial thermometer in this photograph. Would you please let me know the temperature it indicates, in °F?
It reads -32 °F
